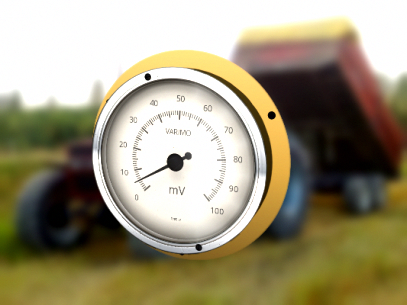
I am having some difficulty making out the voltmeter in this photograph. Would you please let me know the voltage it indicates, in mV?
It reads 5 mV
